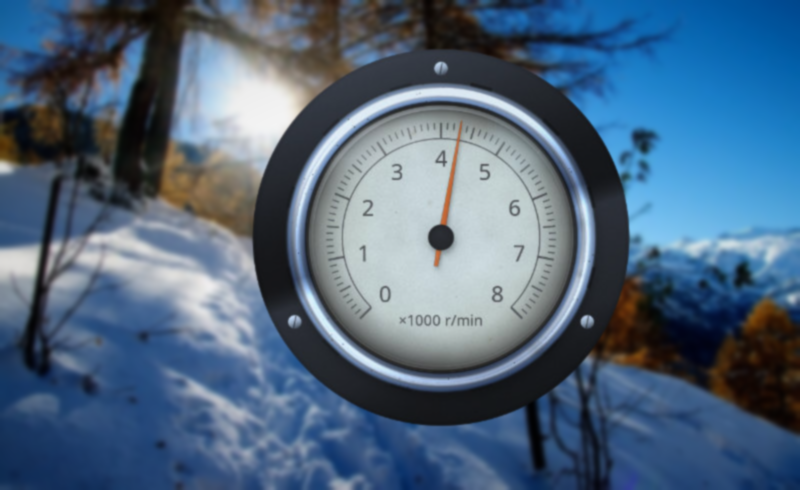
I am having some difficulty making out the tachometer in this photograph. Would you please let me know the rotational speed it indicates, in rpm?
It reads 4300 rpm
